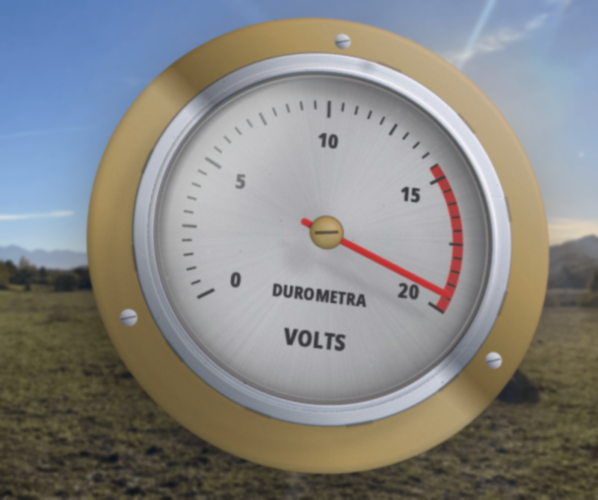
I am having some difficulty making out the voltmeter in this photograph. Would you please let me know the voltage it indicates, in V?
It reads 19.5 V
